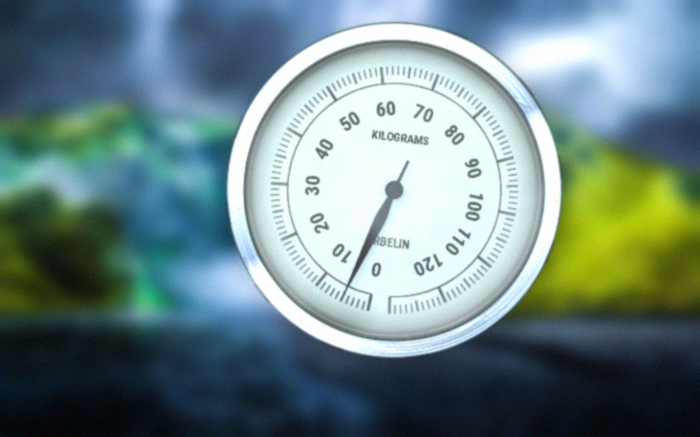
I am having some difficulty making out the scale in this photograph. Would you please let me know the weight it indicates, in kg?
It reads 5 kg
